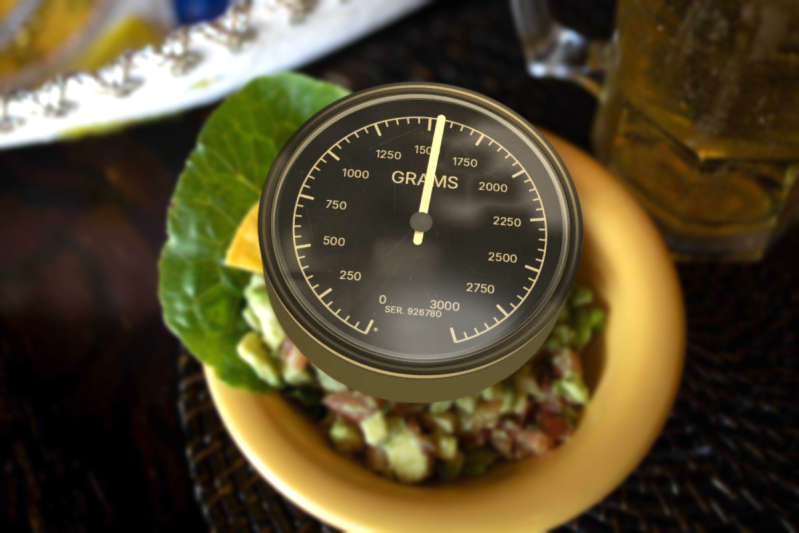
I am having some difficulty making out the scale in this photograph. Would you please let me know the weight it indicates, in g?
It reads 1550 g
